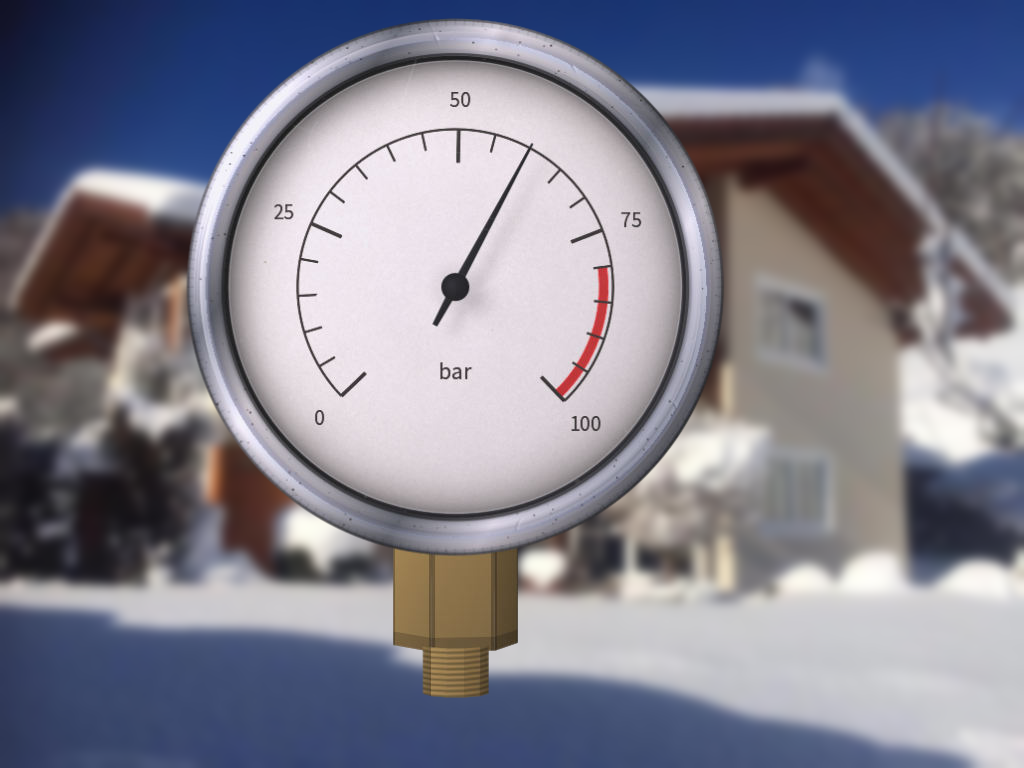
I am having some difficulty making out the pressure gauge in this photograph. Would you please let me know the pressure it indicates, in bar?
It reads 60 bar
